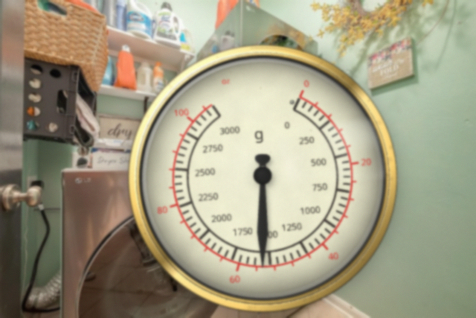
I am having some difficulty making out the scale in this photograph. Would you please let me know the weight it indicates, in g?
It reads 1550 g
